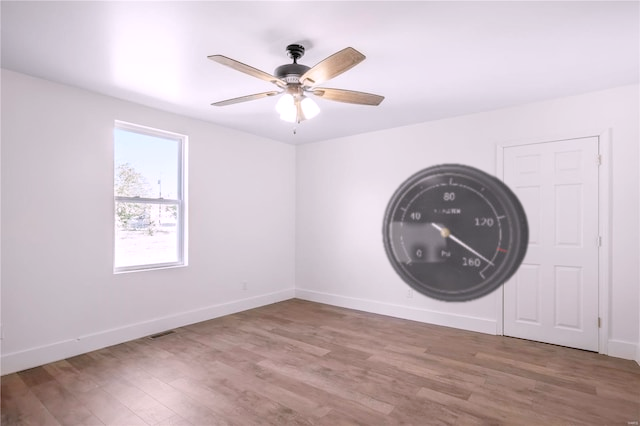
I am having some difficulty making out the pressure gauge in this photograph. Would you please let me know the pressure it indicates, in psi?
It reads 150 psi
